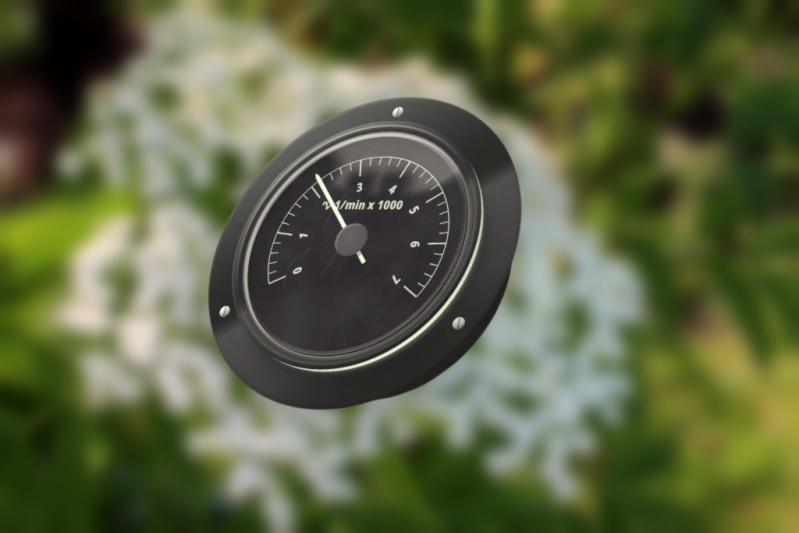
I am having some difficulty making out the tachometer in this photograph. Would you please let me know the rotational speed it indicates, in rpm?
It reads 2200 rpm
